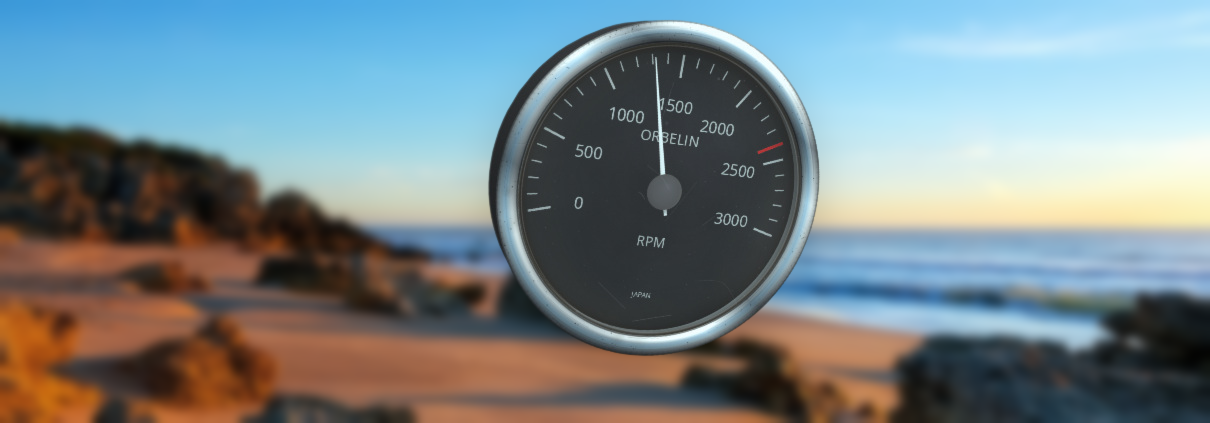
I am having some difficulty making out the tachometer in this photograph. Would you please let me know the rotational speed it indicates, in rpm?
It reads 1300 rpm
